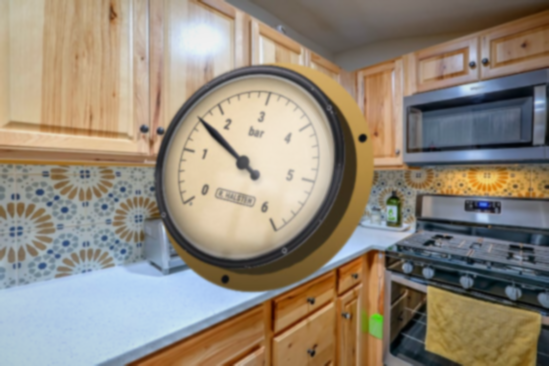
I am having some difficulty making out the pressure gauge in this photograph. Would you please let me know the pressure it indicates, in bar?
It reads 1.6 bar
